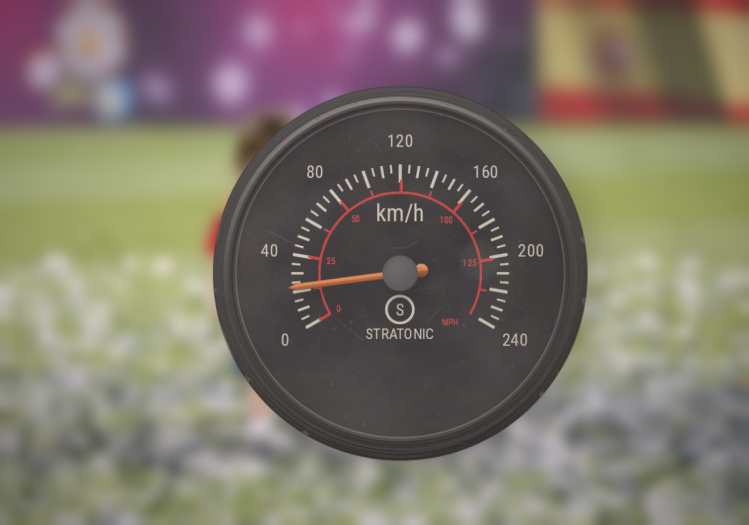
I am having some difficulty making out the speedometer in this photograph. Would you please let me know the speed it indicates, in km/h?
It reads 22.5 km/h
